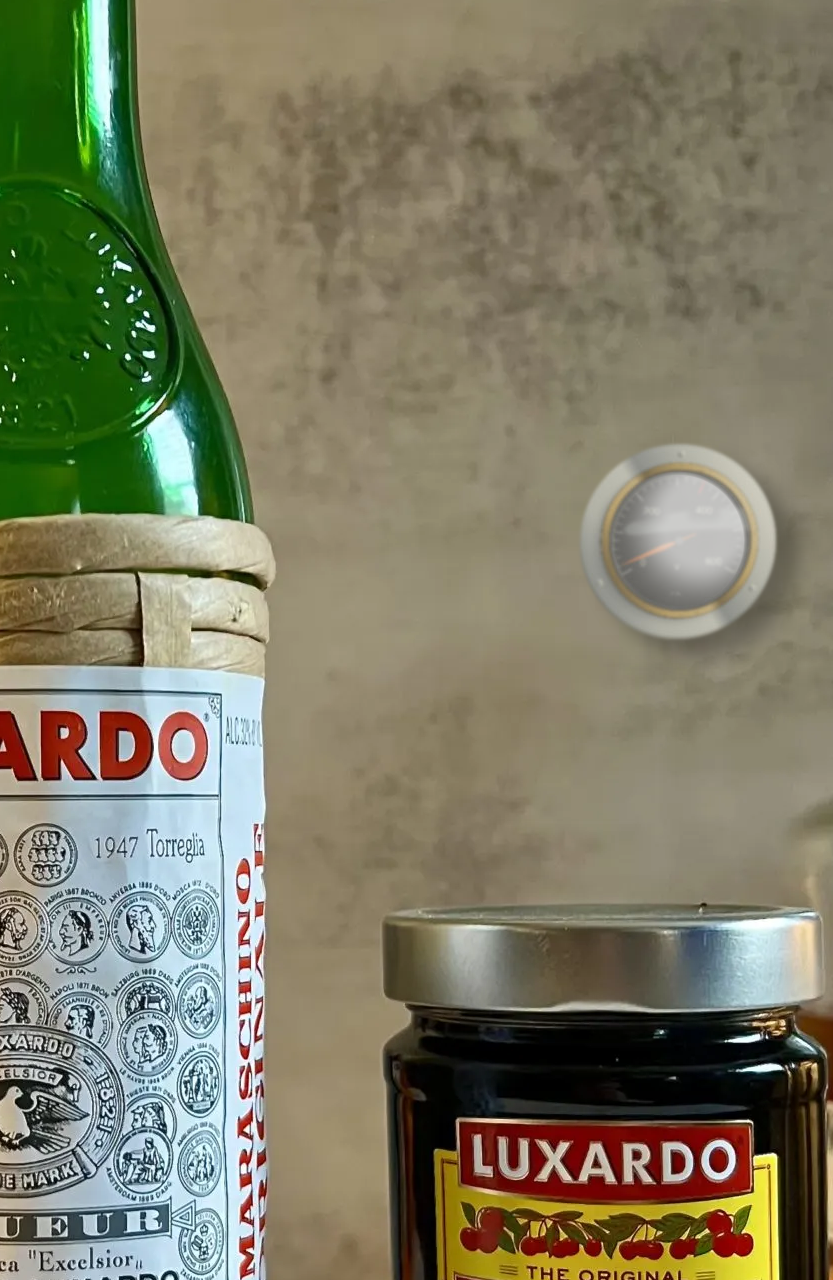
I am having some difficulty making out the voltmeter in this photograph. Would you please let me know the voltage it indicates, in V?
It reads 20 V
